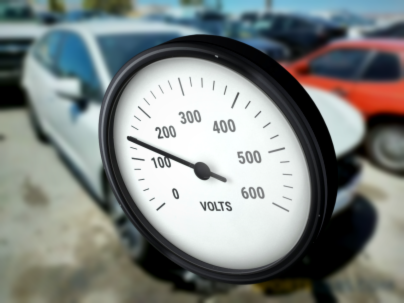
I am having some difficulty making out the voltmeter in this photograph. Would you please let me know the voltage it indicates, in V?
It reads 140 V
